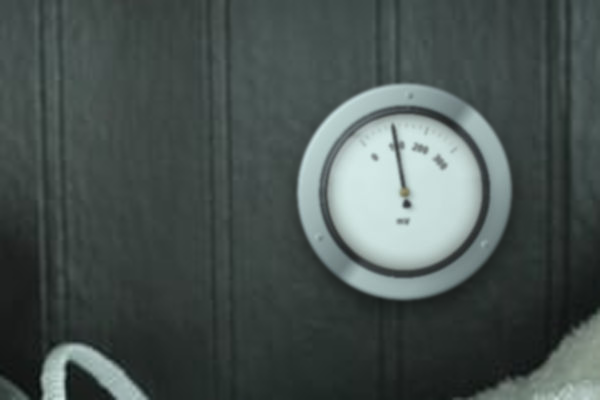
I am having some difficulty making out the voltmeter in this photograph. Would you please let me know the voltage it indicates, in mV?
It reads 100 mV
